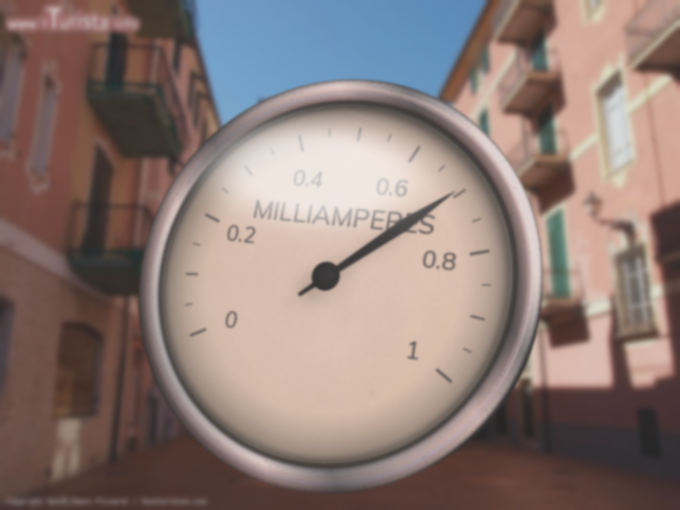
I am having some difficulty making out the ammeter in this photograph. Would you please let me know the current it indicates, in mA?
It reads 0.7 mA
